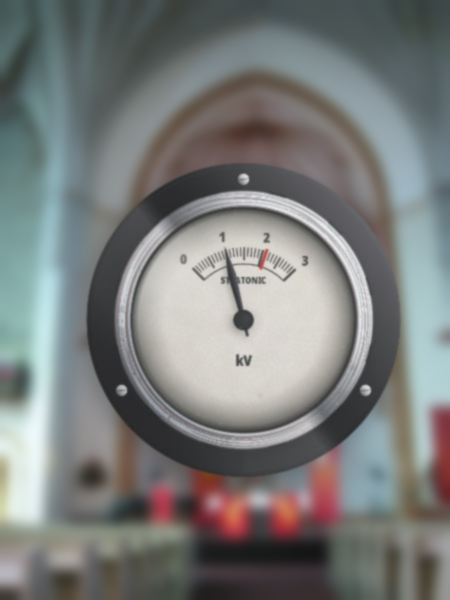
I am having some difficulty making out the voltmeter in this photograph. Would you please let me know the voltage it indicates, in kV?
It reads 1 kV
